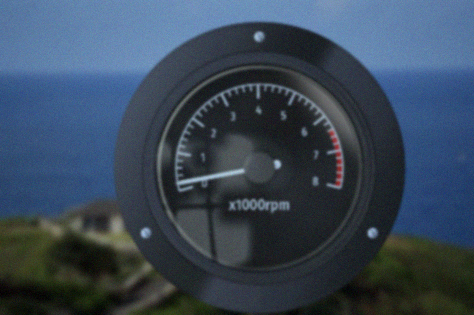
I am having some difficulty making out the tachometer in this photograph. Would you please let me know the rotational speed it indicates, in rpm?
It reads 200 rpm
